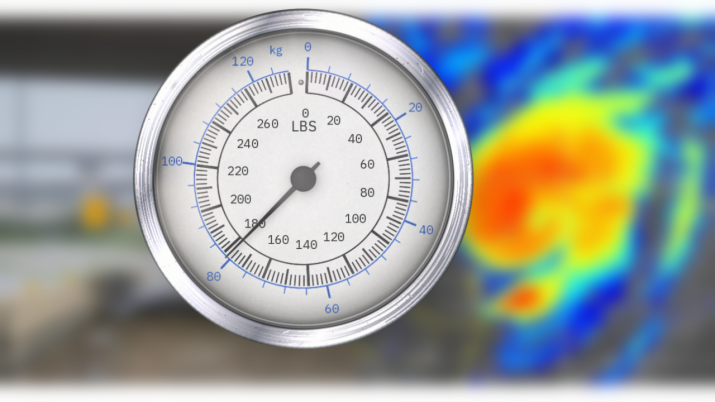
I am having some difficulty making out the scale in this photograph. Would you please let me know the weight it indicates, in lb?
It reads 178 lb
